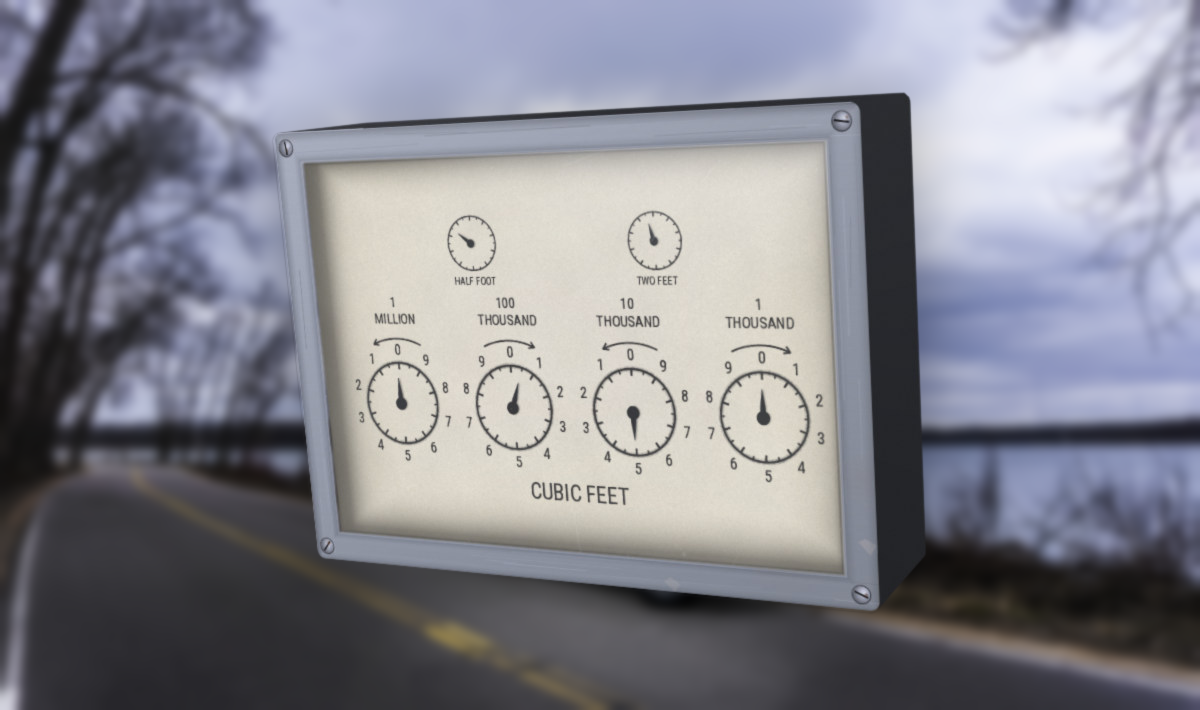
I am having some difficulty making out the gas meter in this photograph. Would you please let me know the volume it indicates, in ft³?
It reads 5000 ft³
